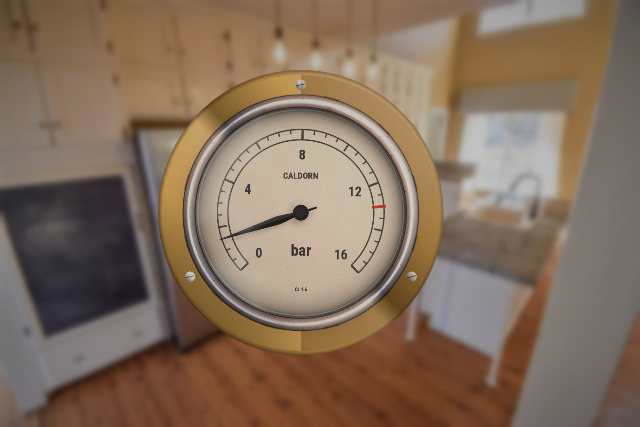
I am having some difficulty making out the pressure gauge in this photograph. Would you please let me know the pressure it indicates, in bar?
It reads 1.5 bar
